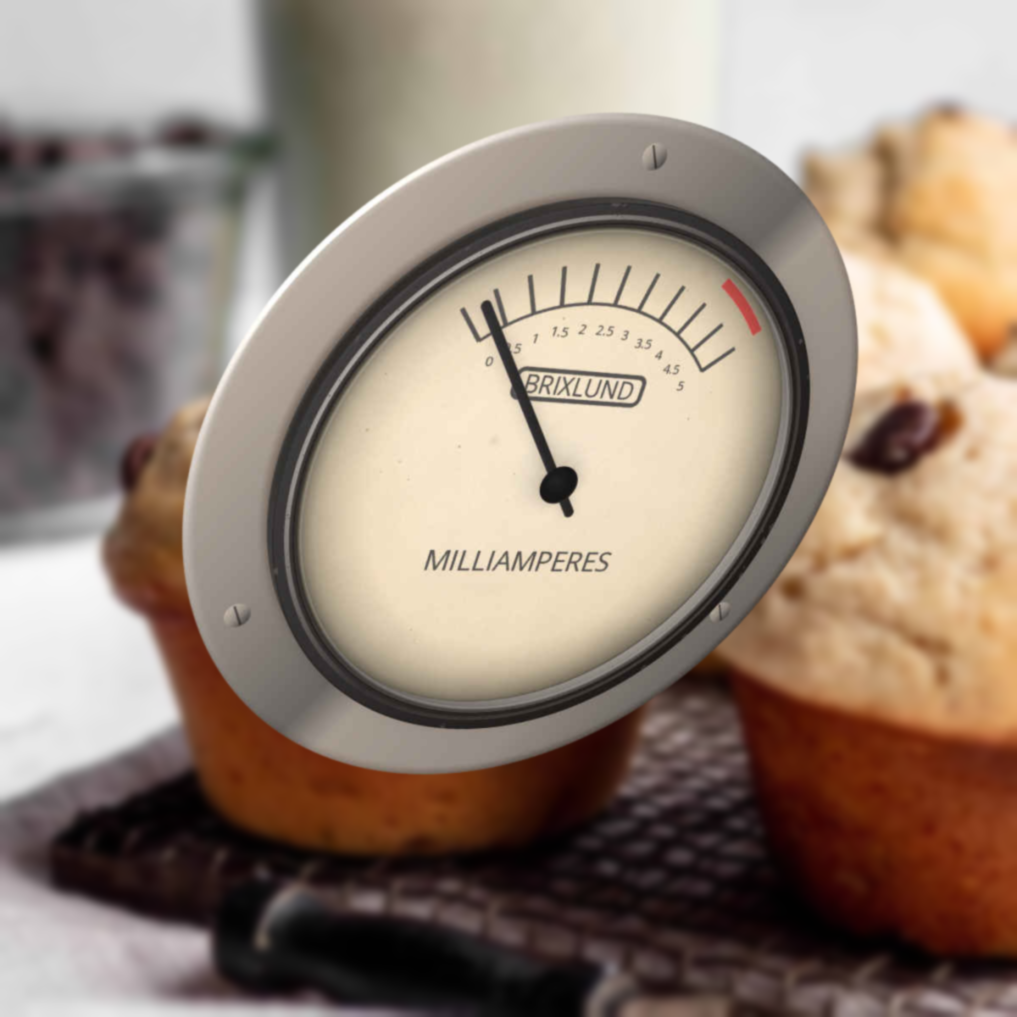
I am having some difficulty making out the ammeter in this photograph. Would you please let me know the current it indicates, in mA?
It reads 0.25 mA
